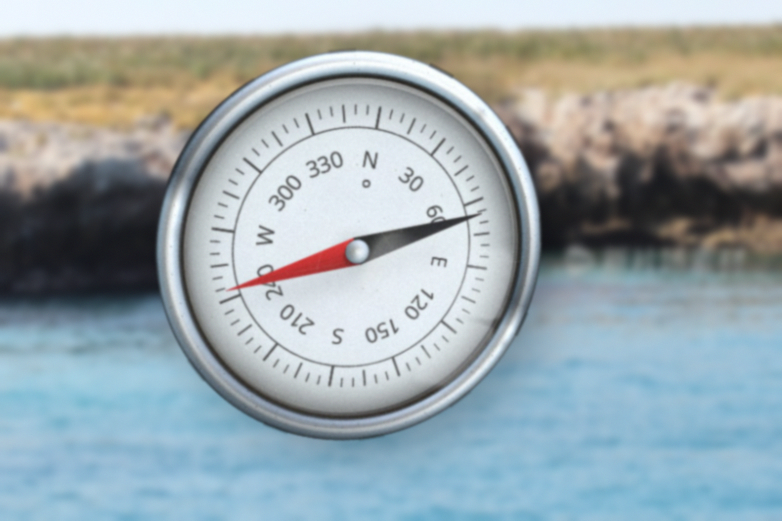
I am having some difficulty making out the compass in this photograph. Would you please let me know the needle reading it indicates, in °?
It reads 245 °
